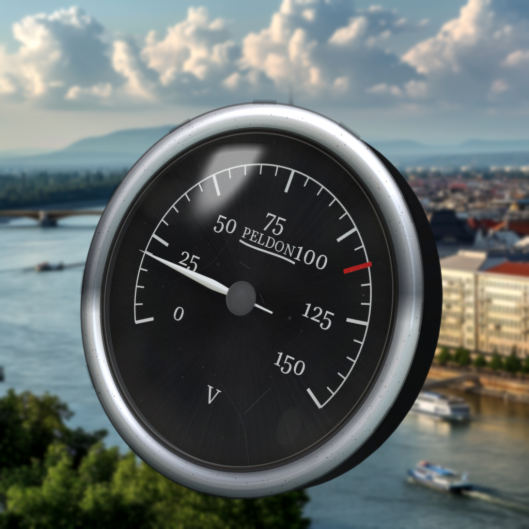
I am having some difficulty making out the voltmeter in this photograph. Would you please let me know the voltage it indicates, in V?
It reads 20 V
